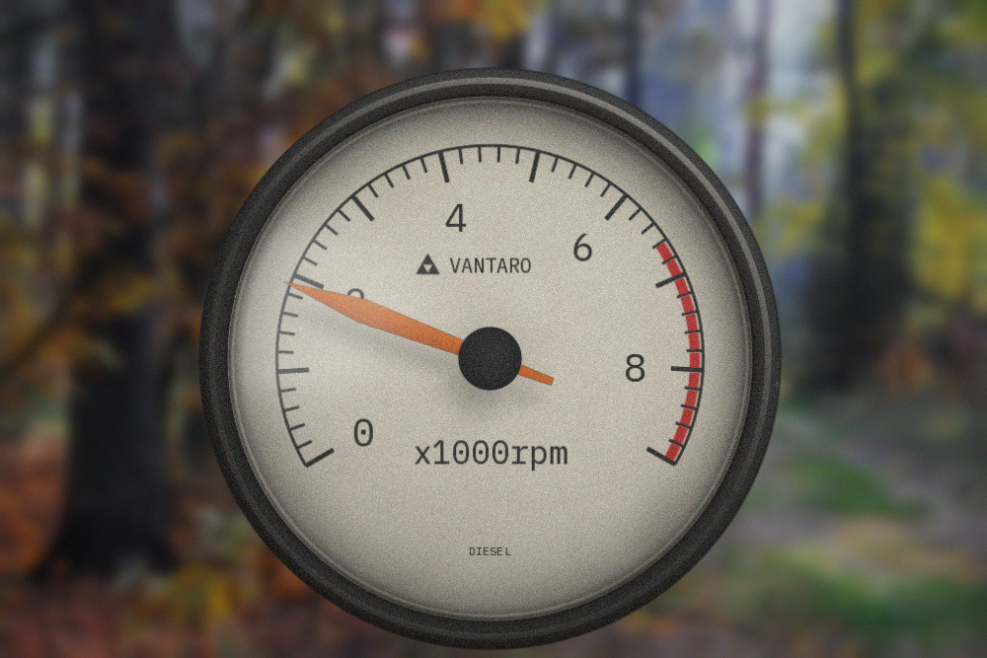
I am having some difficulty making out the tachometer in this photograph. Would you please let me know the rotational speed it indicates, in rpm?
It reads 1900 rpm
